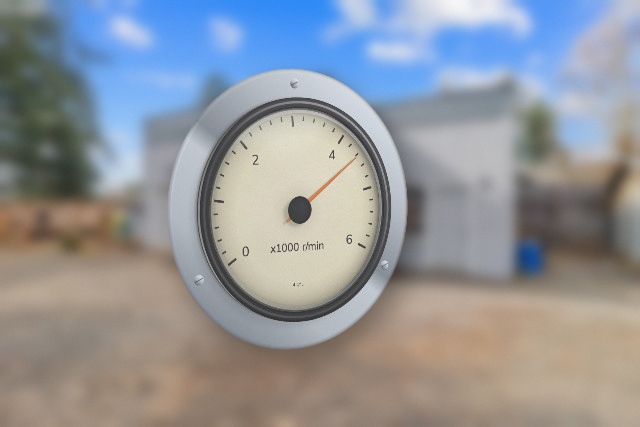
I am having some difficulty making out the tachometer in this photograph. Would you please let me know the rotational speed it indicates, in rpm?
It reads 4400 rpm
